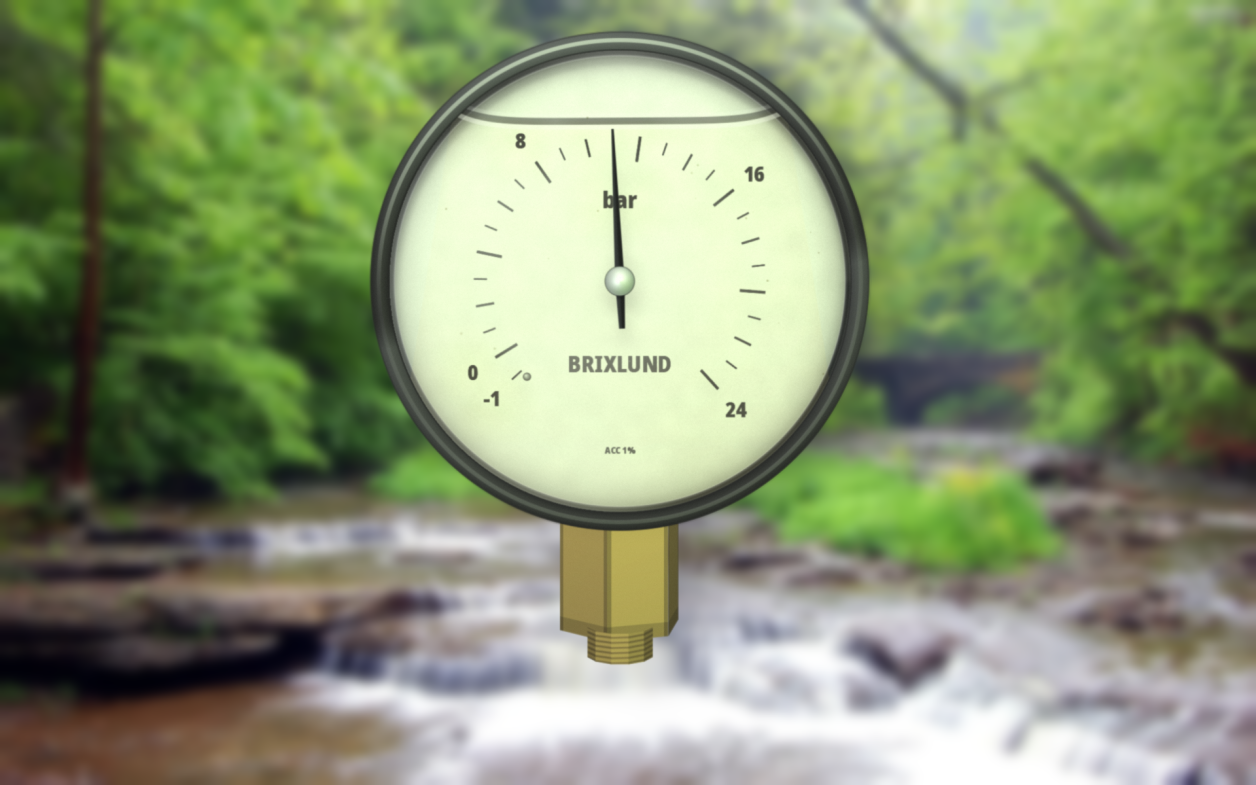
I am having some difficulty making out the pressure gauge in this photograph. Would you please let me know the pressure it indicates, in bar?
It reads 11 bar
